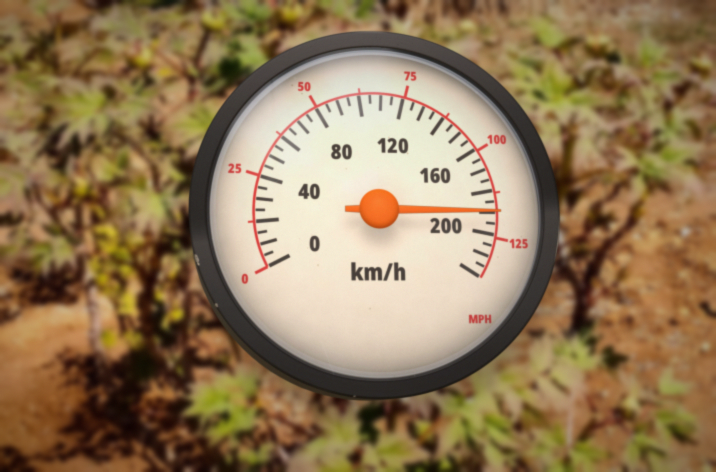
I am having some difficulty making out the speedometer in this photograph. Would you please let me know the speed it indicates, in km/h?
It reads 190 km/h
